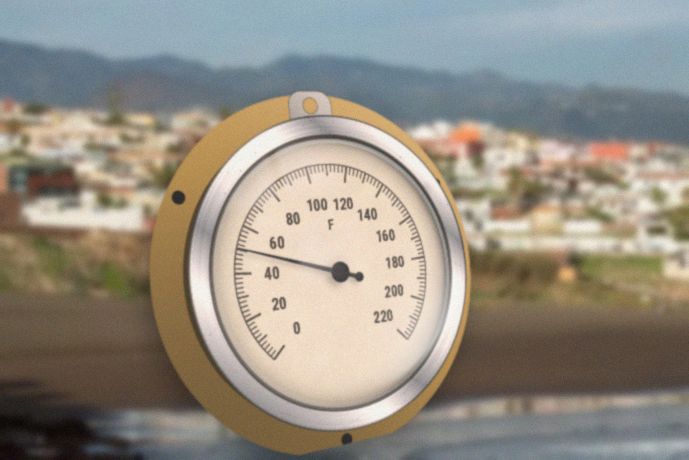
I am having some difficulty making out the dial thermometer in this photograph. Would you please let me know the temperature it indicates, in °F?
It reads 50 °F
